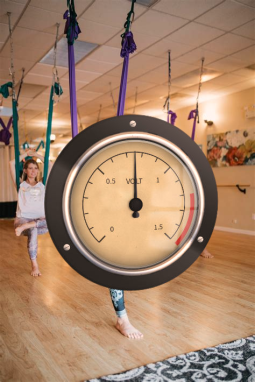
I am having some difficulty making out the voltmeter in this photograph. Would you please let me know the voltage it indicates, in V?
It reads 0.75 V
